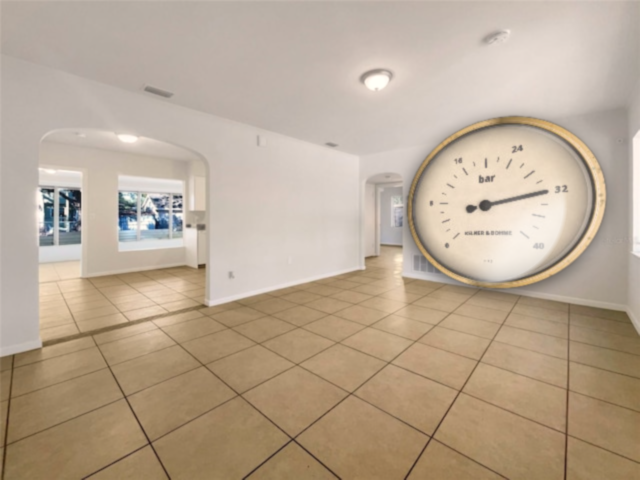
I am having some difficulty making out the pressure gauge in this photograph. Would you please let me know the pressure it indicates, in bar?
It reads 32 bar
